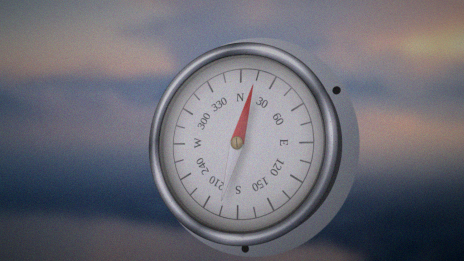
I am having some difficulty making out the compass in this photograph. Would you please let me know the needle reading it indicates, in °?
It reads 15 °
